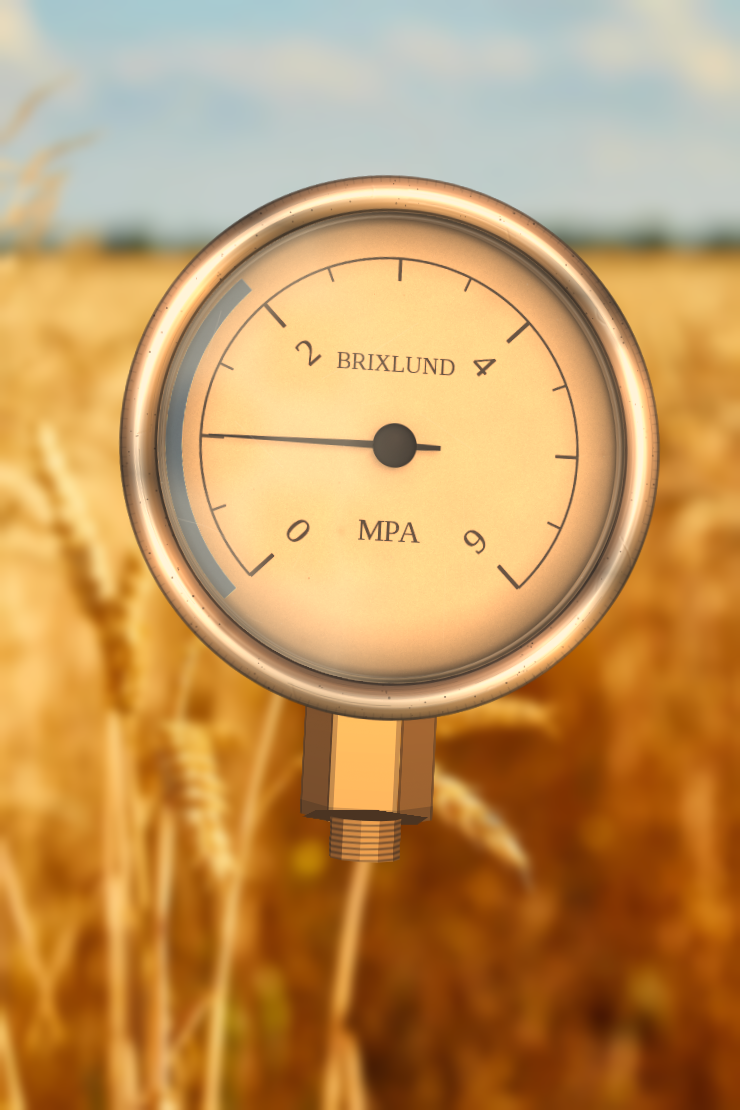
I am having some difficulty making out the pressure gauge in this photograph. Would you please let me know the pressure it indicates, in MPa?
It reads 1 MPa
